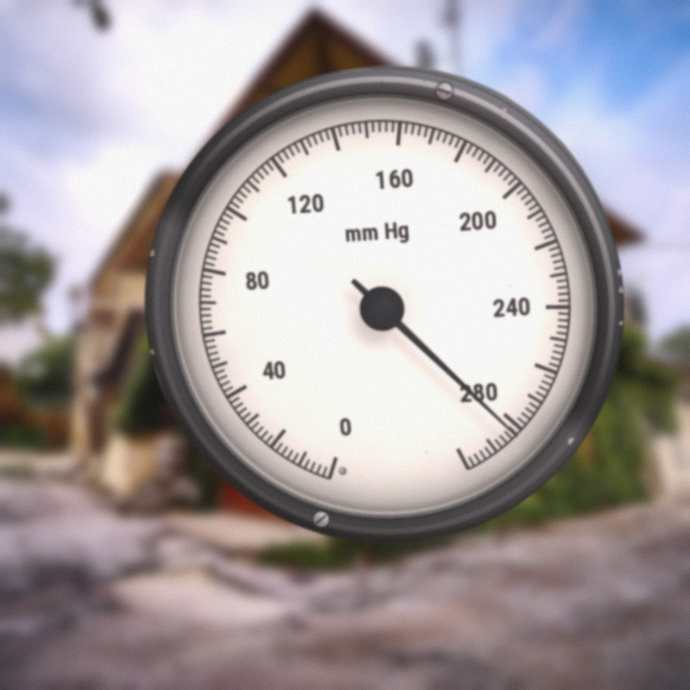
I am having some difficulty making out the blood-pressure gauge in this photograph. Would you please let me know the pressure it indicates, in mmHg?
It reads 282 mmHg
